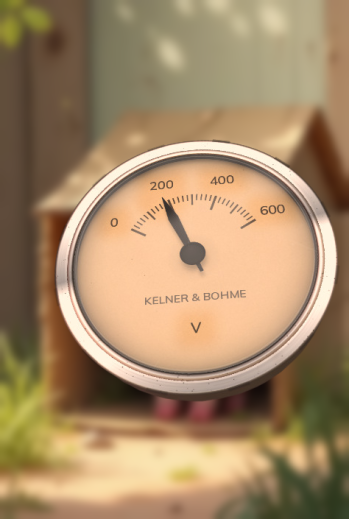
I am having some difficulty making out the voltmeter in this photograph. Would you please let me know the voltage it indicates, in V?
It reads 180 V
